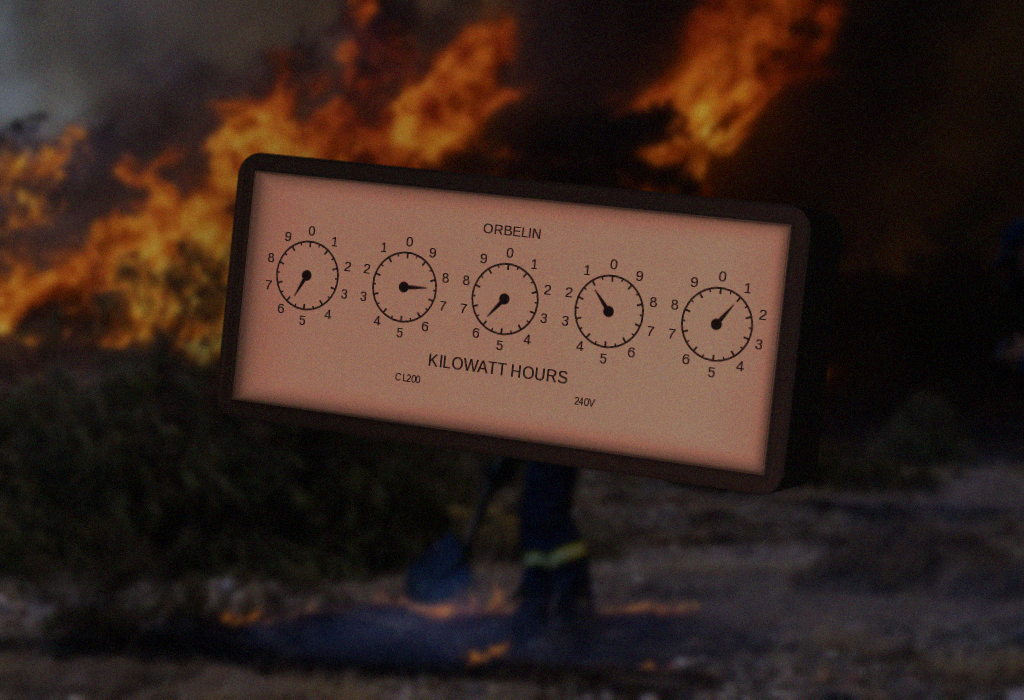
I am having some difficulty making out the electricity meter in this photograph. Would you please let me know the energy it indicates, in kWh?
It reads 57611 kWh
